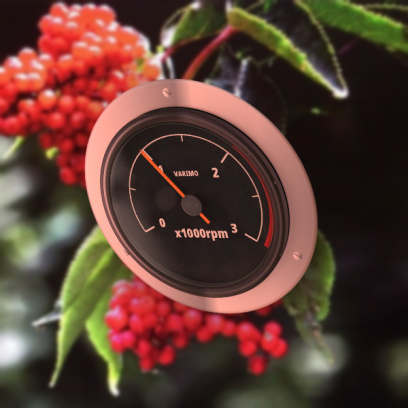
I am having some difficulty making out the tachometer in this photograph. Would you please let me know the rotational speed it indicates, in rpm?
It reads 1000 rpm
